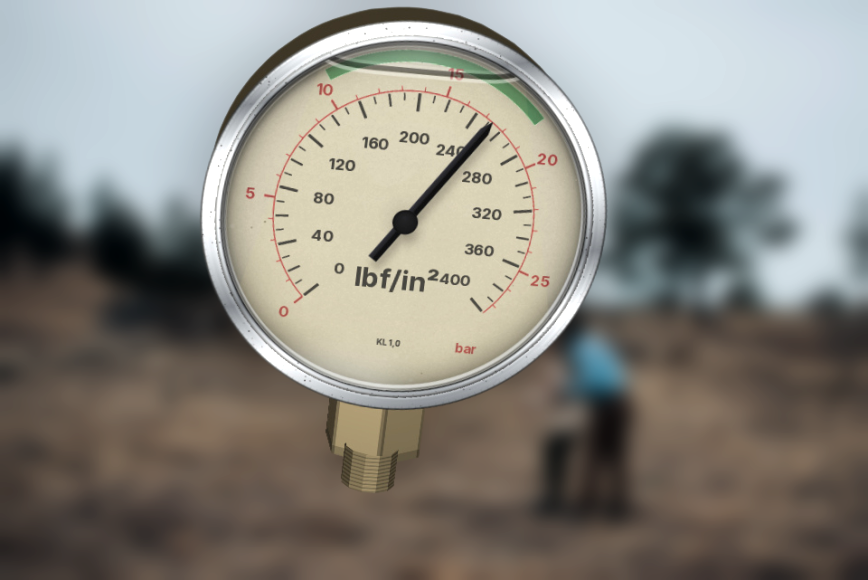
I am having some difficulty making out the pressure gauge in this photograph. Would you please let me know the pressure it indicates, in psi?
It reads 250 psi
